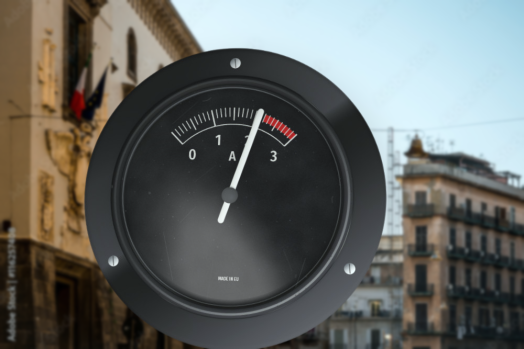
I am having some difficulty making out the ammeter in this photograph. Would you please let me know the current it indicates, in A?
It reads 2.1 A
